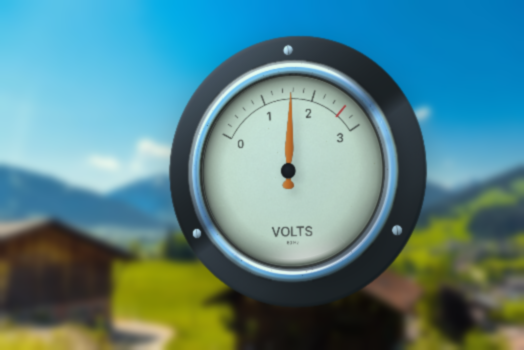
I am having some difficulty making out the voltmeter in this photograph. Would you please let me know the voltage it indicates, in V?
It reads 1.6 V
